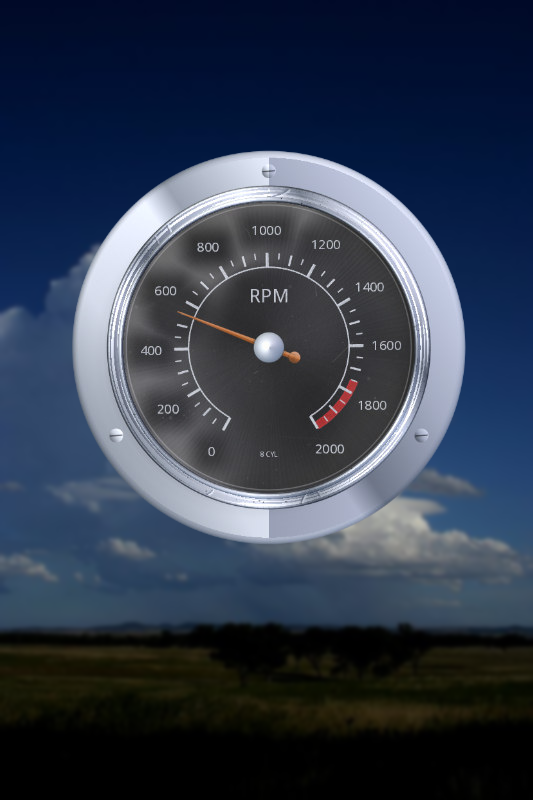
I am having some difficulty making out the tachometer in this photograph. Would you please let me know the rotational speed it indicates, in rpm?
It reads 550 rpm
